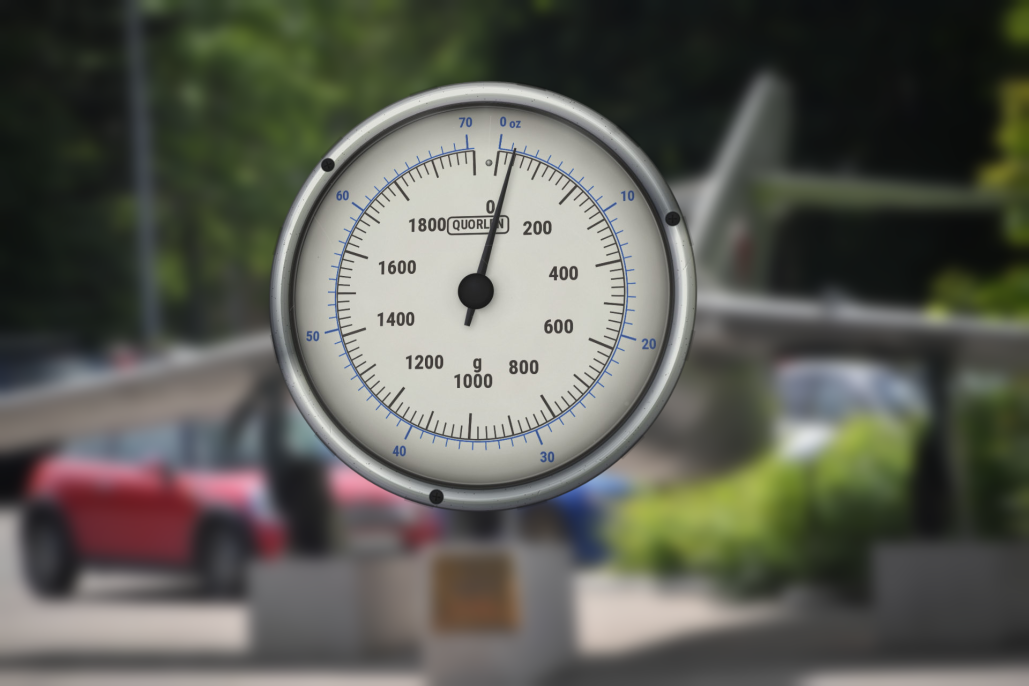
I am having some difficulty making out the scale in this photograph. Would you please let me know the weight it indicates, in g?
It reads 40 g
